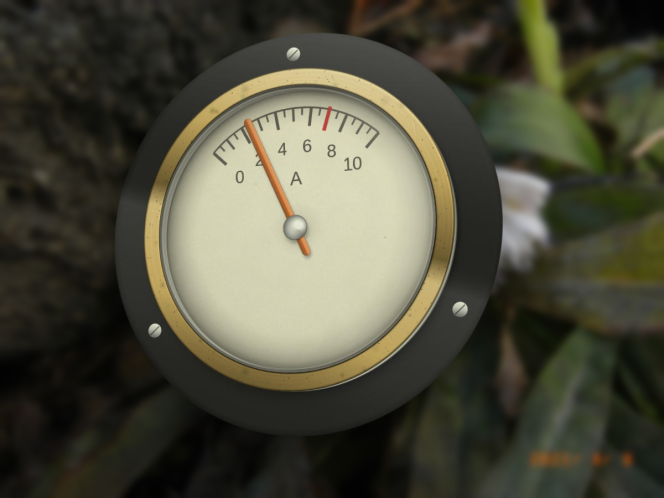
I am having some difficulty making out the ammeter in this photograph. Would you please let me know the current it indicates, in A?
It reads 2.5 A
